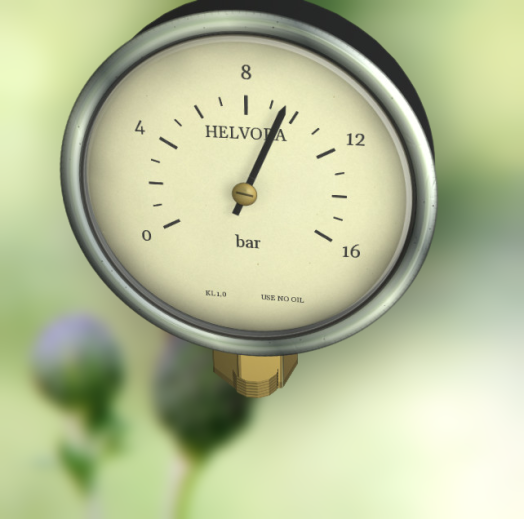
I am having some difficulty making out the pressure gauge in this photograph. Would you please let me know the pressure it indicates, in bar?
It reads 9.5 bar
